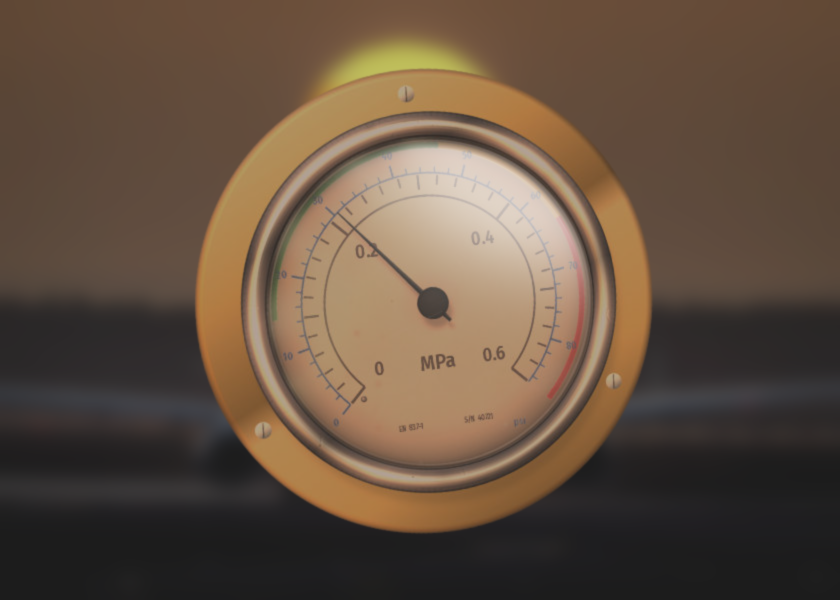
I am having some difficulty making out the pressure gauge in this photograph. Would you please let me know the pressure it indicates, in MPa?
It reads 0.21 MPa
